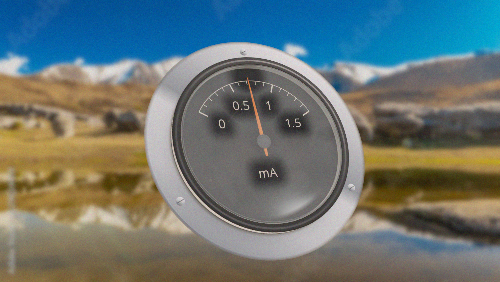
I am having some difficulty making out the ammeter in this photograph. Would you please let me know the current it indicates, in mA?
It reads 0.7 mA
